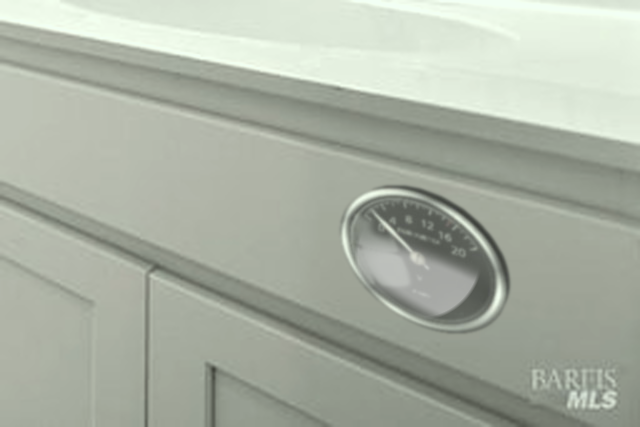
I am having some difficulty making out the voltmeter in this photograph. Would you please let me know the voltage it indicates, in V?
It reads 2 V
